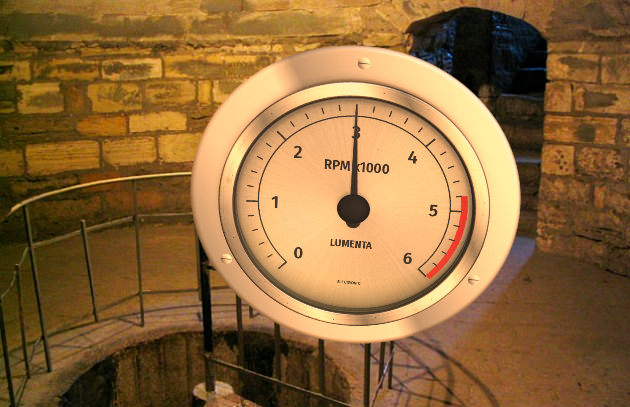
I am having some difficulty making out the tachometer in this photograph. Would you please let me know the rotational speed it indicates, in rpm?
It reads 3000 rpm
